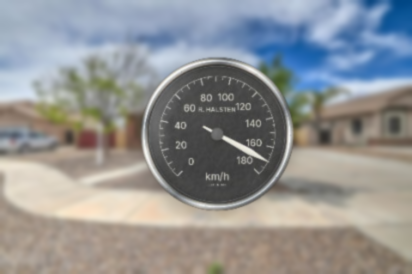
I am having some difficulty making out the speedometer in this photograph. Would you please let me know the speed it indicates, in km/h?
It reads 170 km/h
